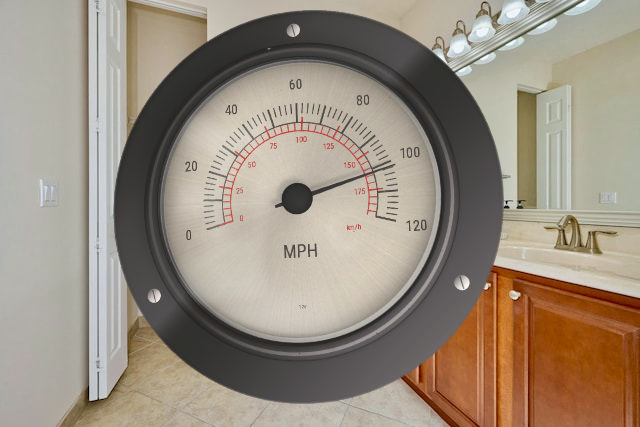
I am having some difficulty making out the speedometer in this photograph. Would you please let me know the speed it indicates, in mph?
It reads 102 mph
